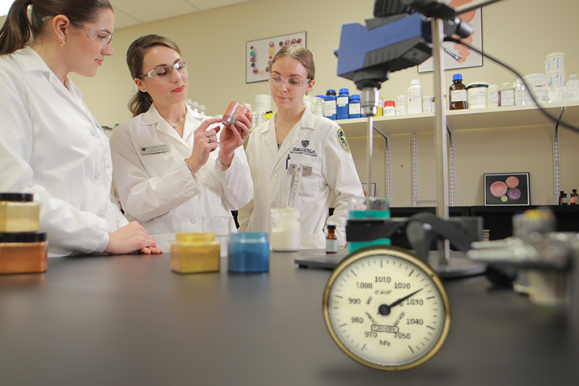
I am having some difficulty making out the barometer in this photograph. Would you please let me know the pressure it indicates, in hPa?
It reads 1026 hPa
